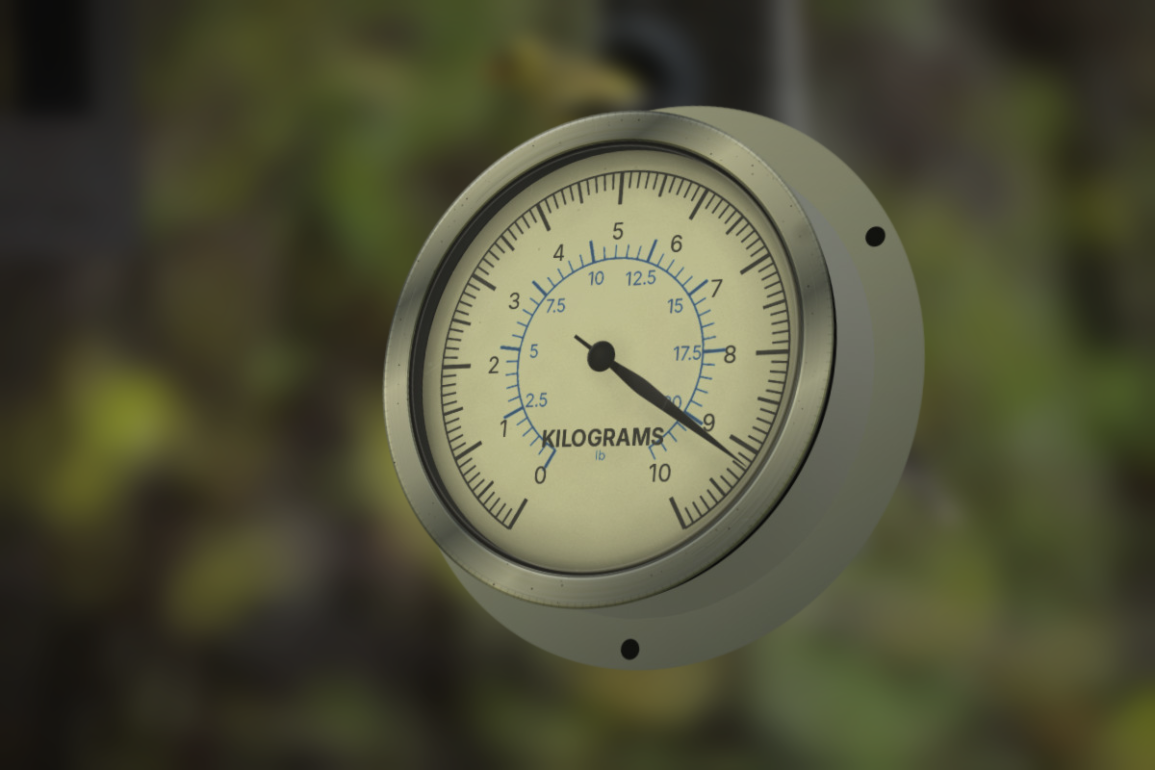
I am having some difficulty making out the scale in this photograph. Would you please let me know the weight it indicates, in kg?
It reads 9.15 kg
